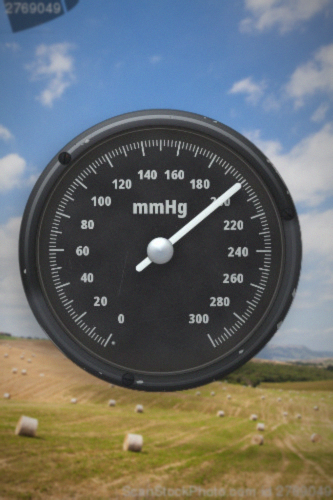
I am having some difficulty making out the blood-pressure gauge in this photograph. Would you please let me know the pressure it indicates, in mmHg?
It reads 200 mmHg
